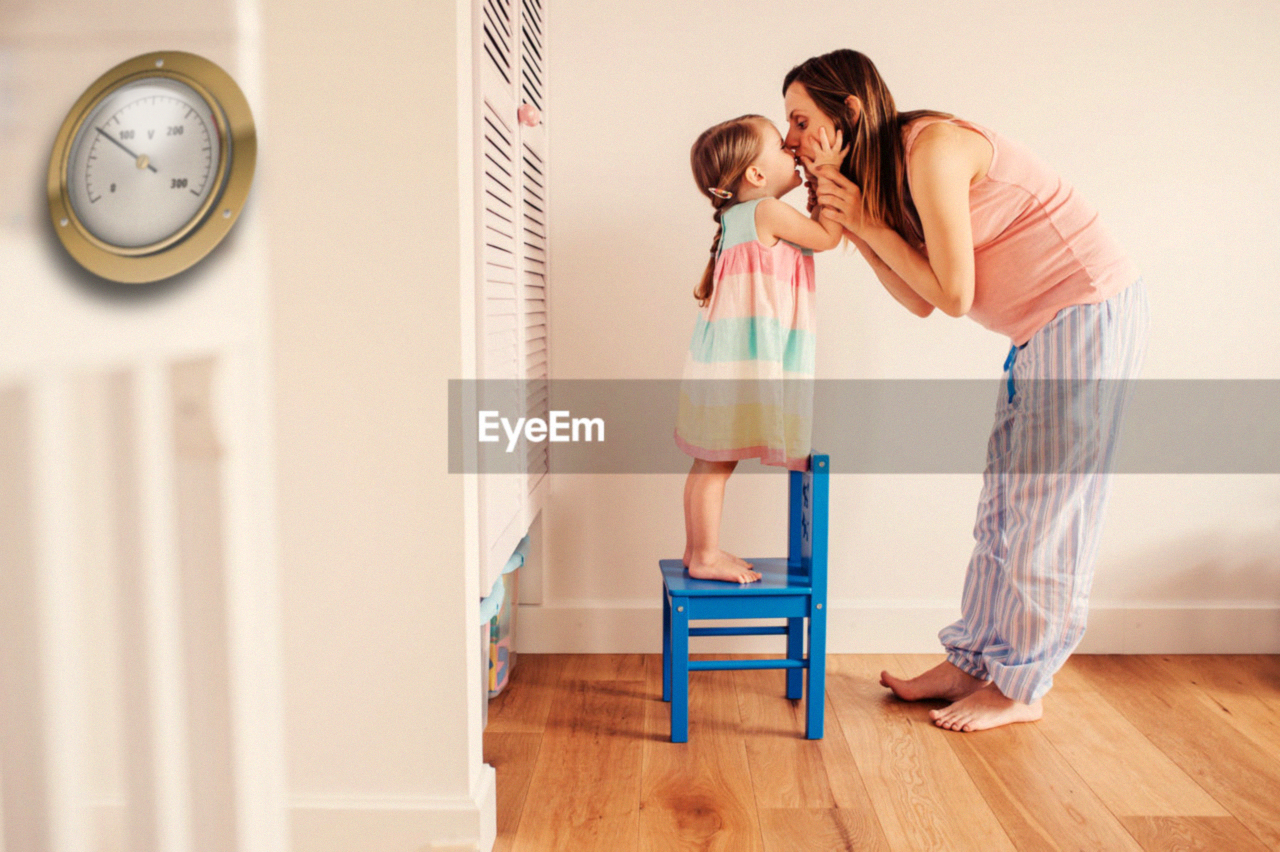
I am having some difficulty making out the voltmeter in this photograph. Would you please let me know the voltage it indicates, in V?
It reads 80 V
